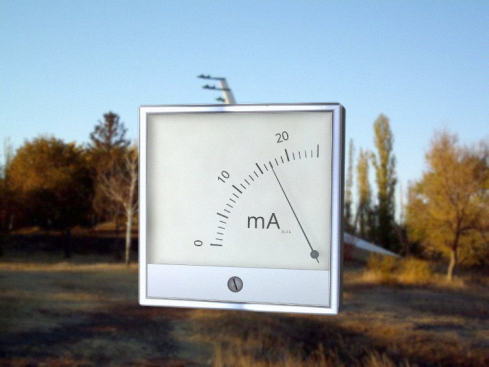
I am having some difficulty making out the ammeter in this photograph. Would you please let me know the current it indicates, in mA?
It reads 17 mA
